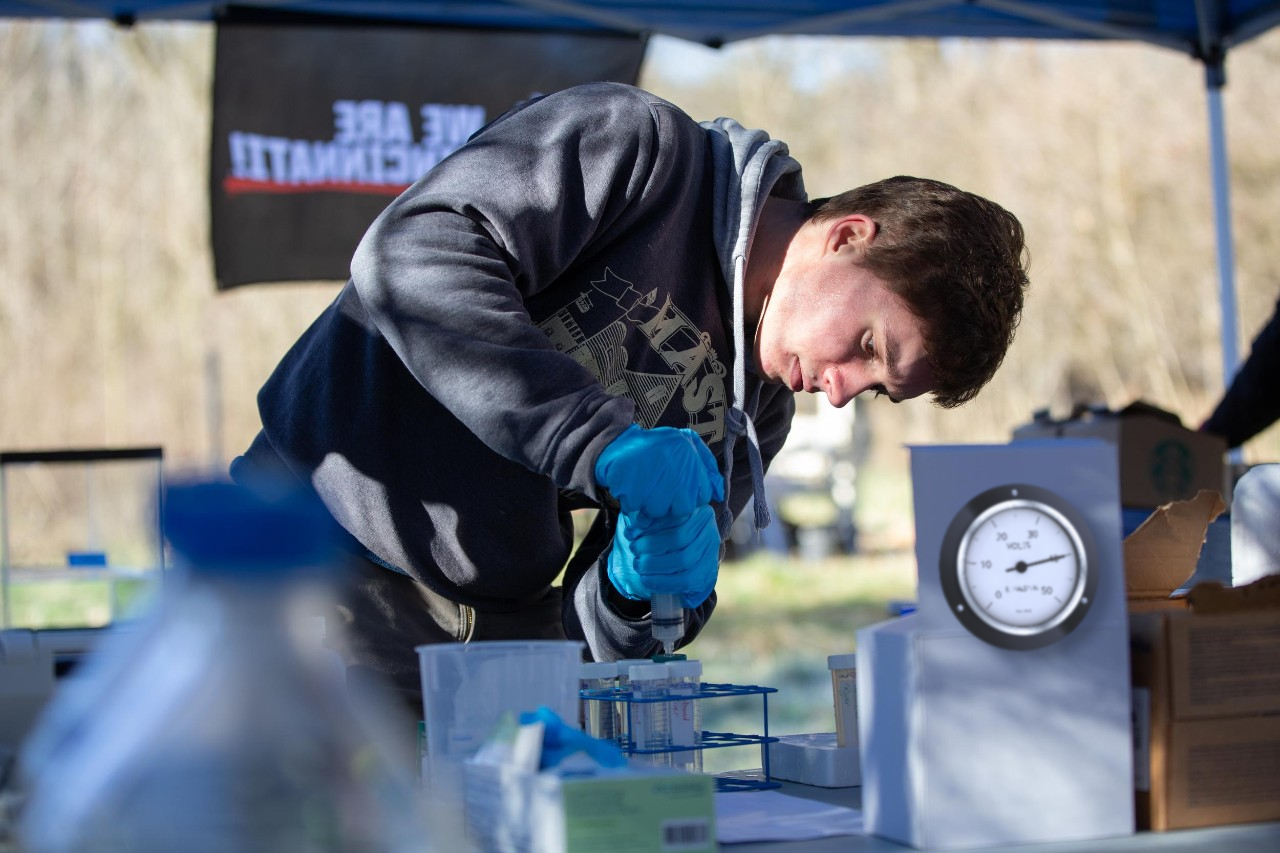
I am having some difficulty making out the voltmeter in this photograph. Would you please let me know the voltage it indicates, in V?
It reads 40 V
